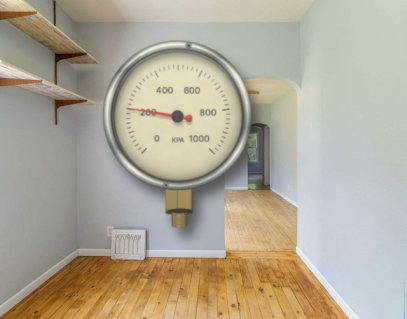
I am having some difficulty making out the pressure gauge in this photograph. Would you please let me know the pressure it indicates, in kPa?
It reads 200 kPa
